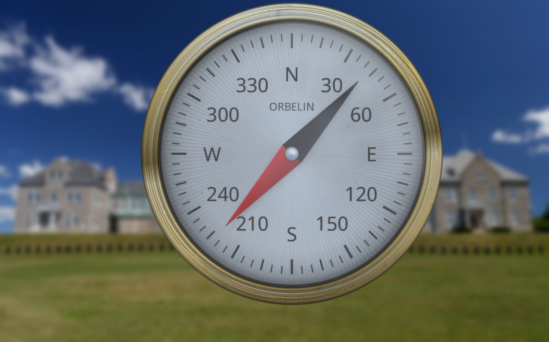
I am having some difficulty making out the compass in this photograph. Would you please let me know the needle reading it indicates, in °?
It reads 222.5 °
